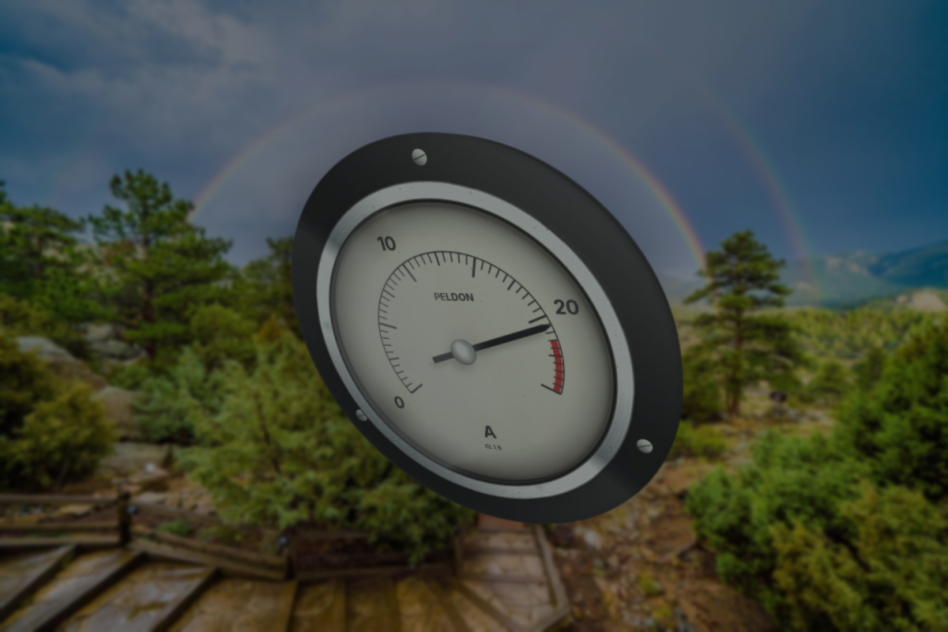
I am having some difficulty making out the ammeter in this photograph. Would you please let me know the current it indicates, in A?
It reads 20.5 A
